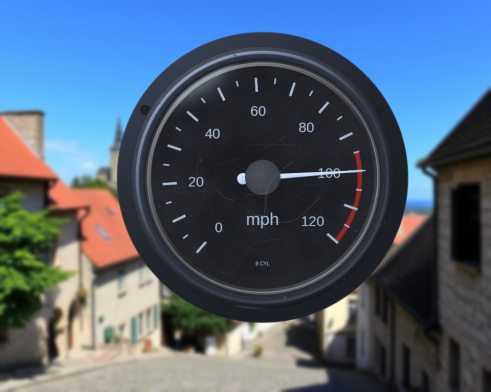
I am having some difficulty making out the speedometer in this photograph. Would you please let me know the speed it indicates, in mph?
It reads 100 mph
